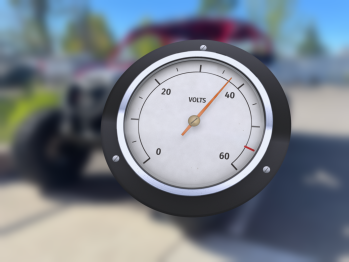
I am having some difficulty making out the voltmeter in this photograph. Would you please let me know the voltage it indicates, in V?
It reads 37.5 V
